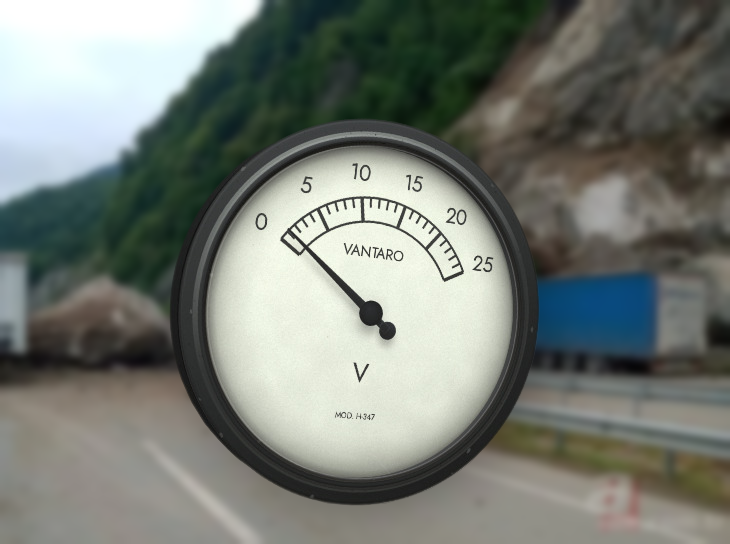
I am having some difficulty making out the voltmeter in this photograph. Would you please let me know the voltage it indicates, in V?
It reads 1 V
